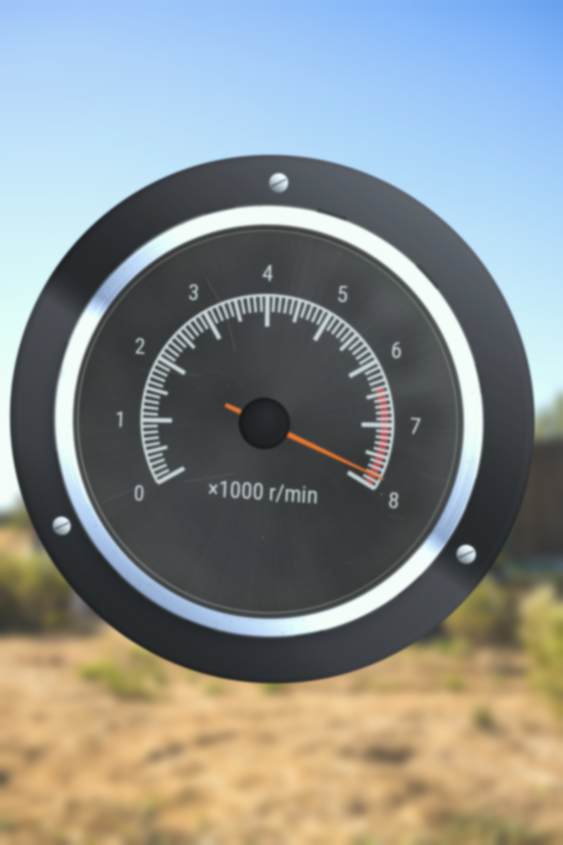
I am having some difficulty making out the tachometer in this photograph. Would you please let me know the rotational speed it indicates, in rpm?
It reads 7800 rpm
